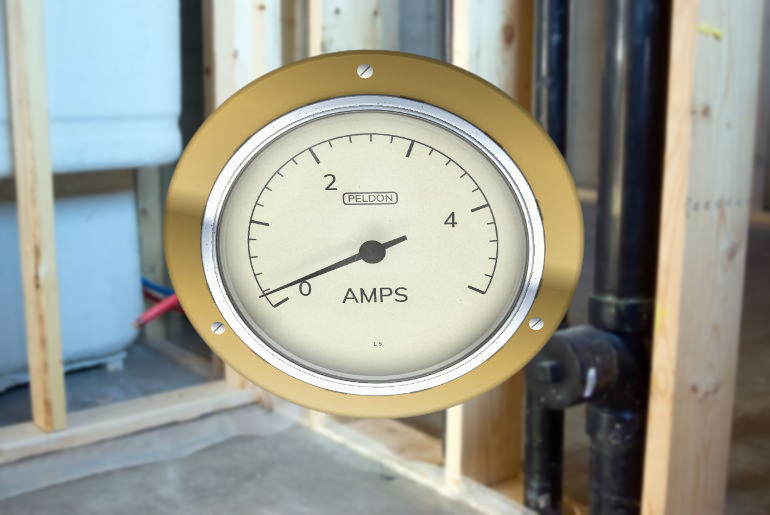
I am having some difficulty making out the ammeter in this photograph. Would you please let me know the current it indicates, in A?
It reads 0.2 A
